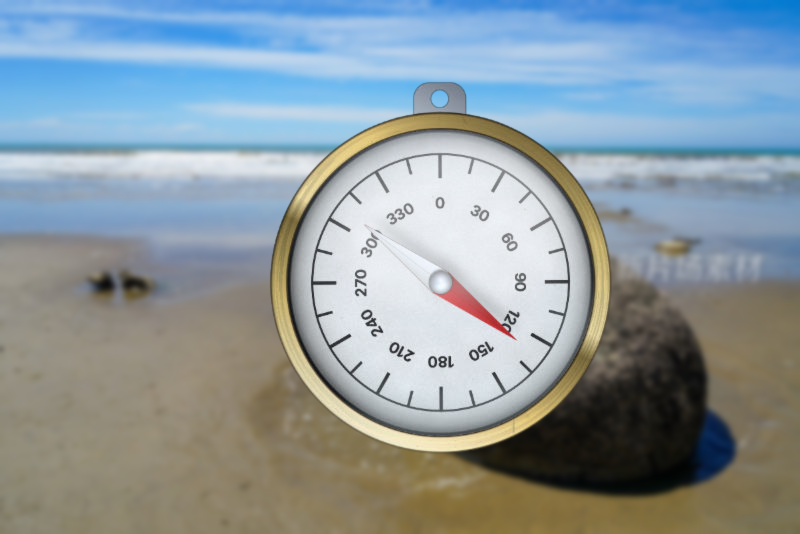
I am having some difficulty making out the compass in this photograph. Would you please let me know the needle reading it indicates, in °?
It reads 127.5 °
